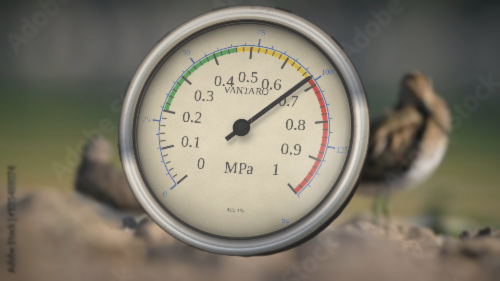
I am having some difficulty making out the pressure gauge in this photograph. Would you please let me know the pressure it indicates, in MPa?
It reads 0.68 MPa
